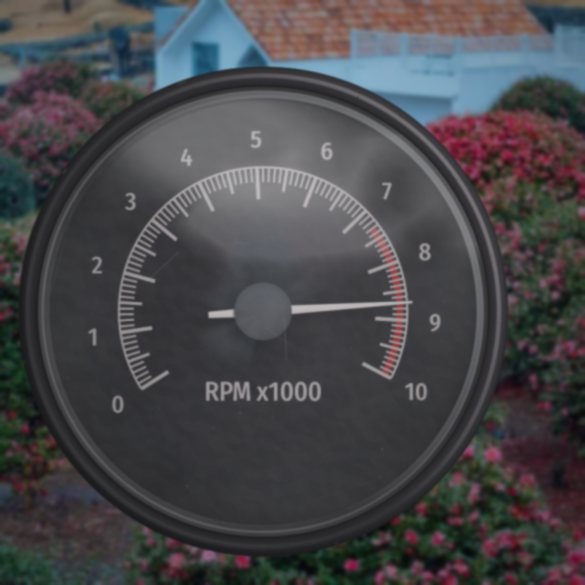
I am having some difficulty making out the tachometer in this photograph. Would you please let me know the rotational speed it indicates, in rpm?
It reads 8700 rpm
